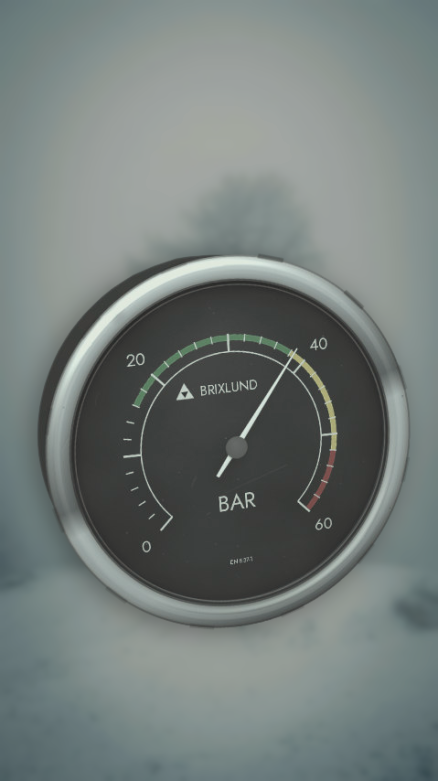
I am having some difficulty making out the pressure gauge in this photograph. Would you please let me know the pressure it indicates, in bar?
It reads 38 bar
